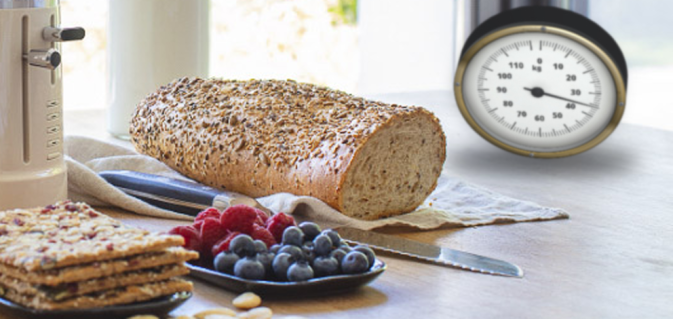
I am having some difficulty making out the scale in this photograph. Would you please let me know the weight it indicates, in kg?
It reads 35 kg
